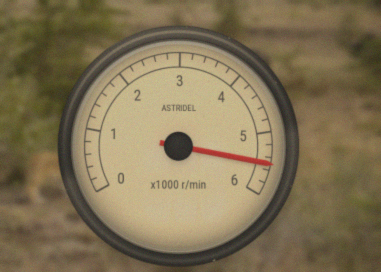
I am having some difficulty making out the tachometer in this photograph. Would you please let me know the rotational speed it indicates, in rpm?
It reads 5500 rpm
